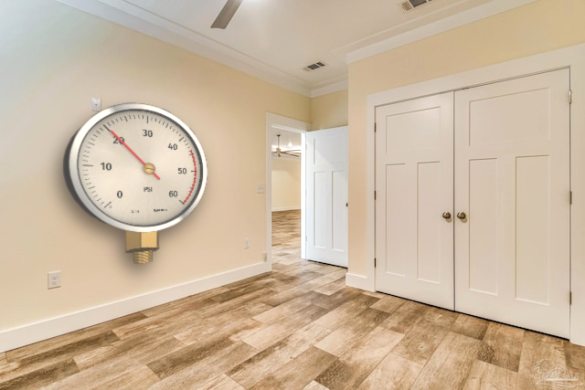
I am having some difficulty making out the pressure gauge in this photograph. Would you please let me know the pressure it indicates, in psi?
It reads 20 psi
